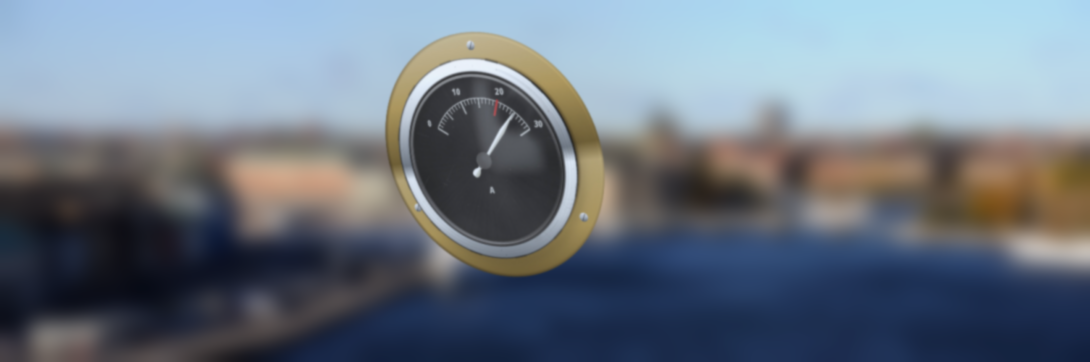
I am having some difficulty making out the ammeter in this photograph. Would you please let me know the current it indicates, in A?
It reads 25 A
